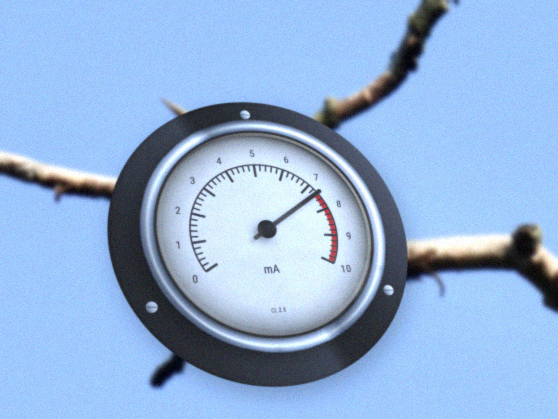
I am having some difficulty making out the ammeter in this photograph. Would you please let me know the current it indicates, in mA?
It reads 7.4 mA
